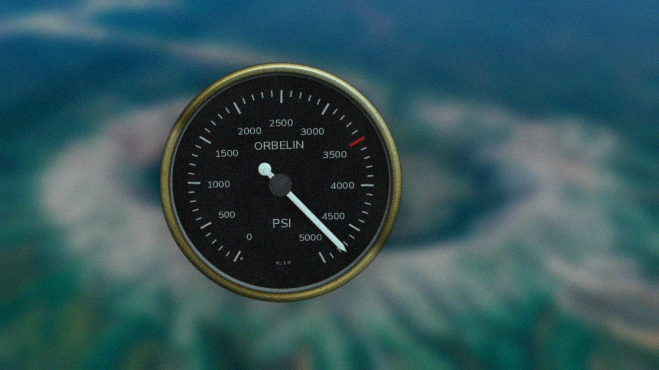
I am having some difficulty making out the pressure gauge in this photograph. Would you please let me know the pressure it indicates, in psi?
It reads 4750 psi
